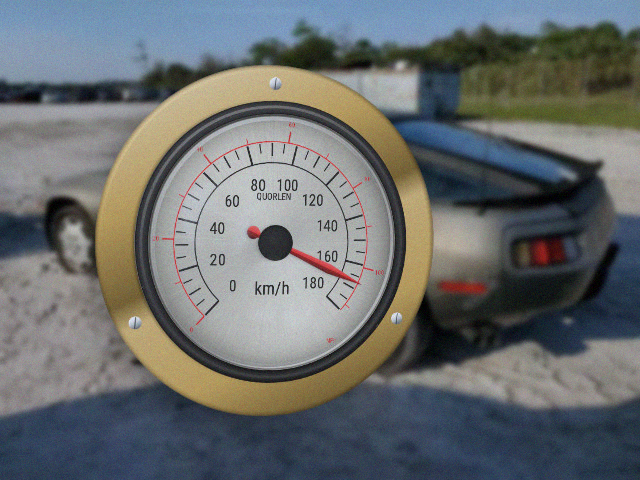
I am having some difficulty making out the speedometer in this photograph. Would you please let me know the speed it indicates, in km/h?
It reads 167.5 km/h
